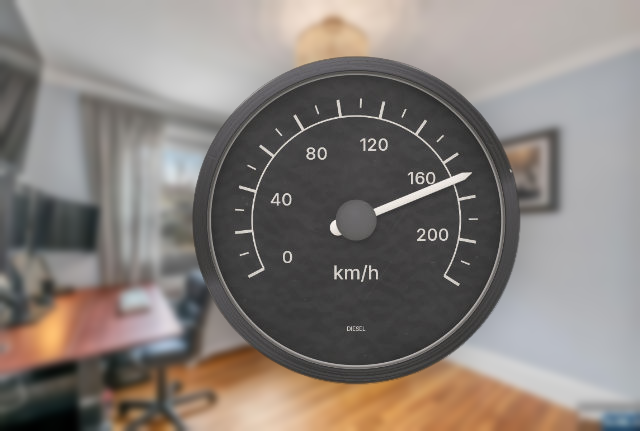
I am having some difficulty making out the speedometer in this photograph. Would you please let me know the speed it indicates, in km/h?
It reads 170 km/h
